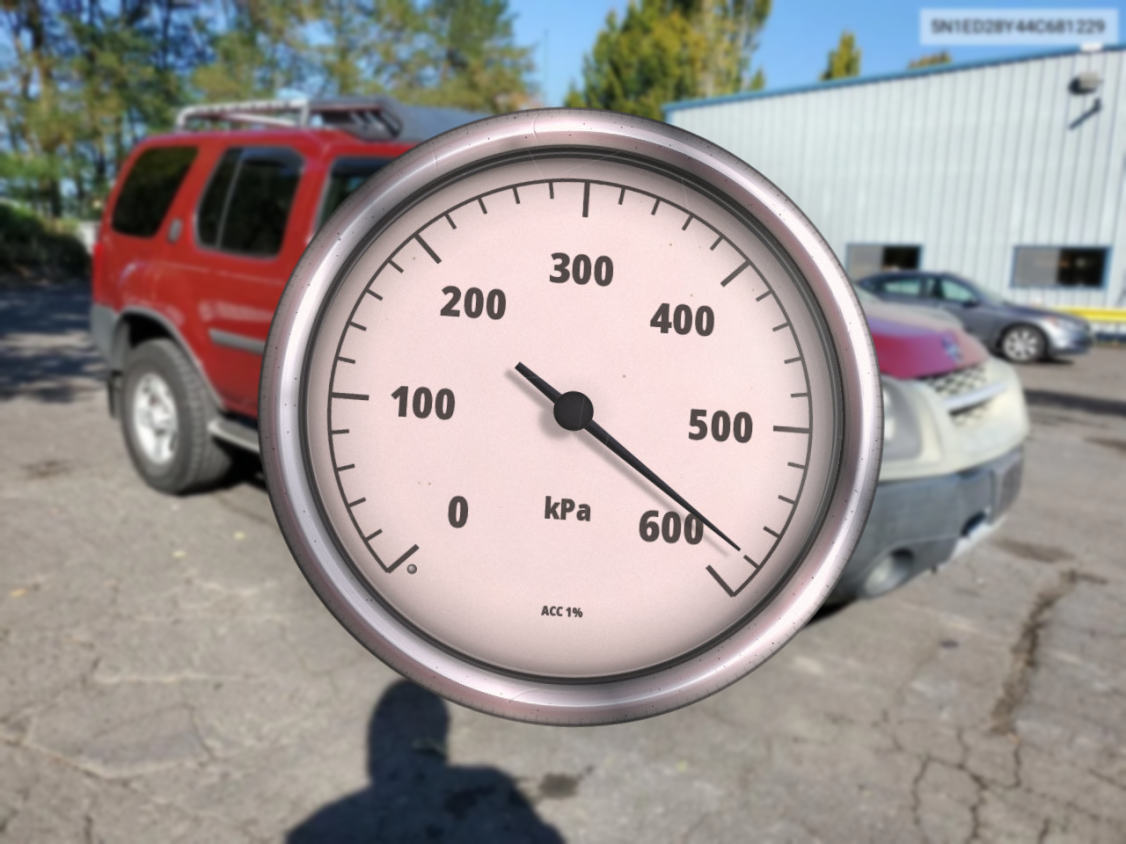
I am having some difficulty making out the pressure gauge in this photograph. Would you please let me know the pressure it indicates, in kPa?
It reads 580 kPa
